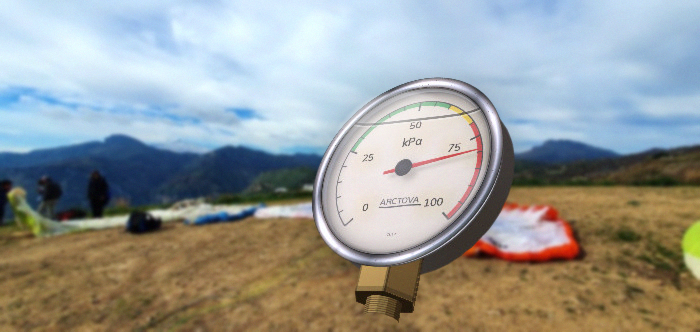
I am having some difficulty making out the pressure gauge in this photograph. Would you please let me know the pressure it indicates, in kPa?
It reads 80 kPa
